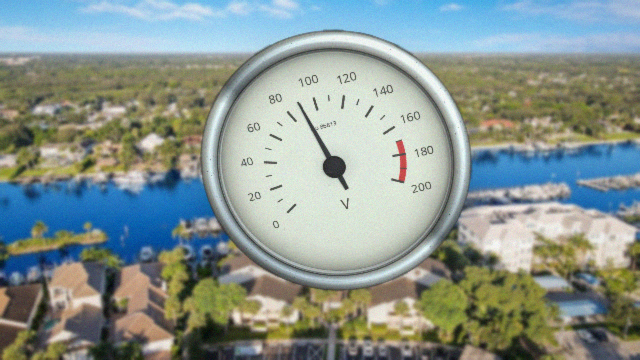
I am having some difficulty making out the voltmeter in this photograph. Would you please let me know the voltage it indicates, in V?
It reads 90 V
